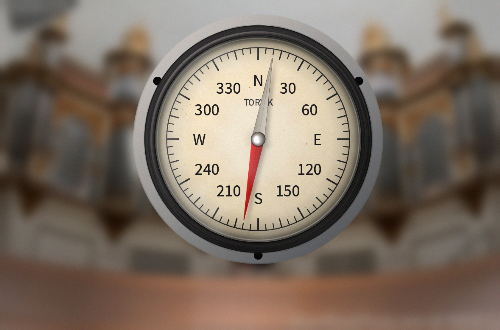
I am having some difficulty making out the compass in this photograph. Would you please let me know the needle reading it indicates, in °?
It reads 190 °
